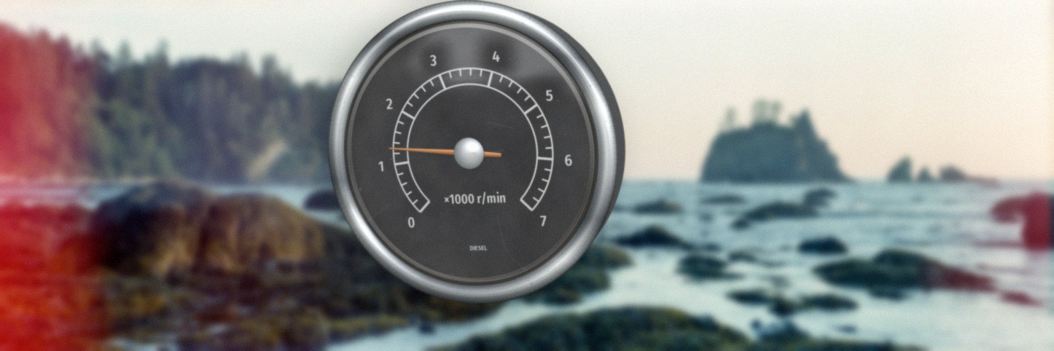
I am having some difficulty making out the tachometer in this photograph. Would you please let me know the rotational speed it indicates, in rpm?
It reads 1300 rpm
